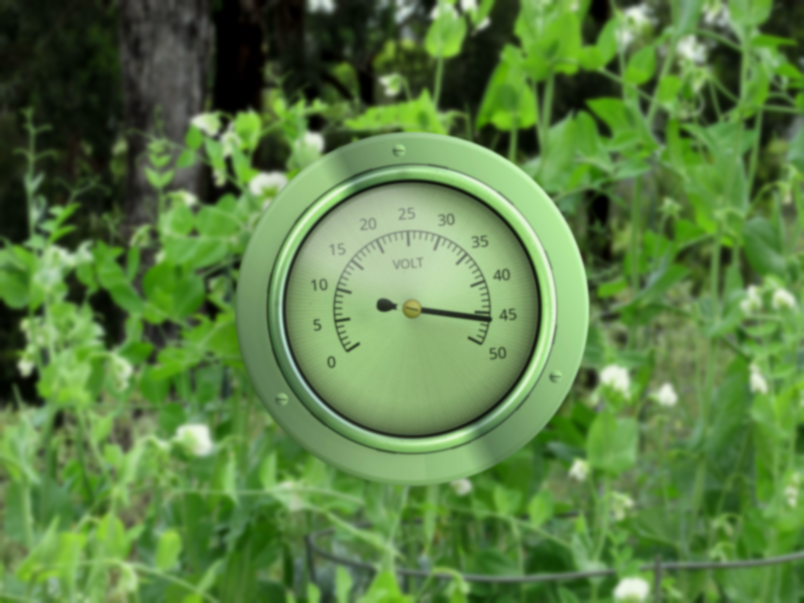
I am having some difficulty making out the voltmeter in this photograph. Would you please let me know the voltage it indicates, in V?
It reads 46 V
